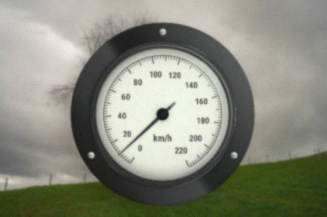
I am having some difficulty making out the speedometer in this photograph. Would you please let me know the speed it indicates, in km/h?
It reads 10 km/h
